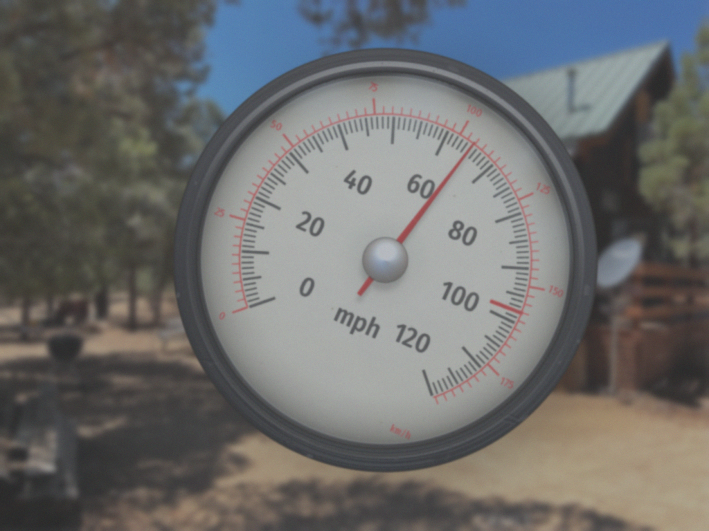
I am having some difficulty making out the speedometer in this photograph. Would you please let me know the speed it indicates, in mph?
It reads 65 mph
